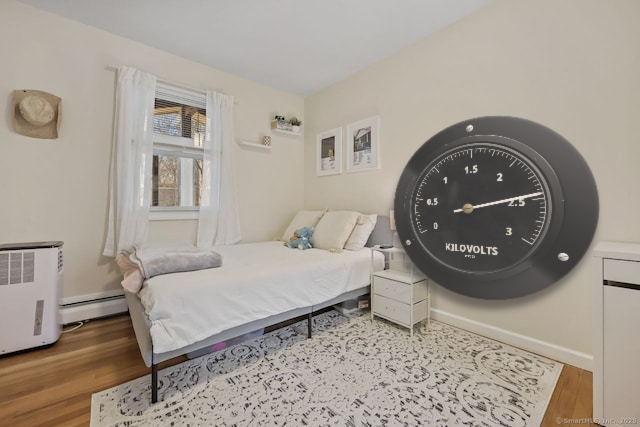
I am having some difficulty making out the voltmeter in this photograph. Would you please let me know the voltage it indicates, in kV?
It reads 2.45 kV
